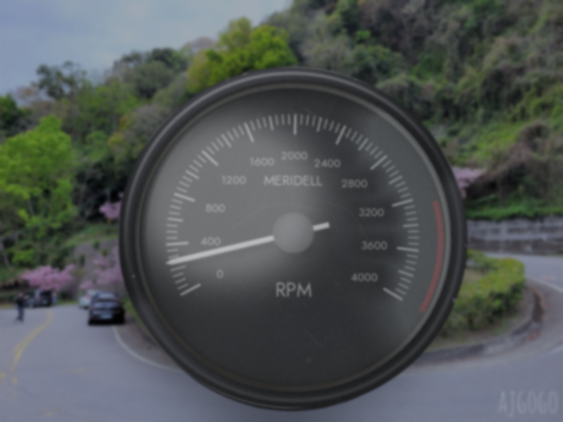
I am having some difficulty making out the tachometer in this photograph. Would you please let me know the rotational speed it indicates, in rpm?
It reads 250 rpm
